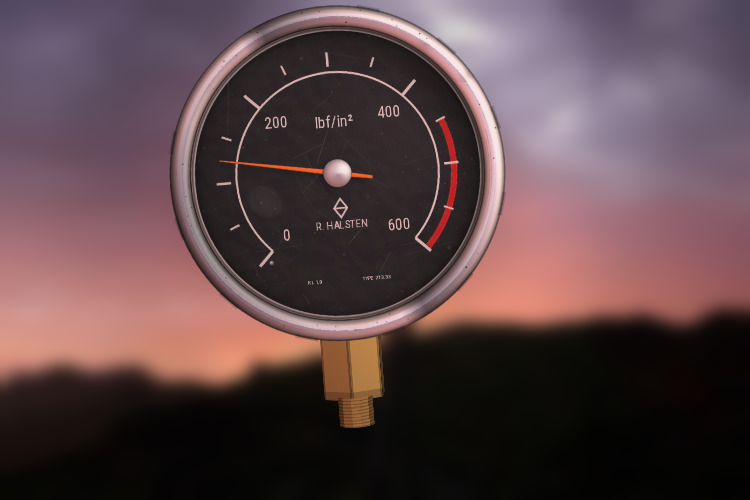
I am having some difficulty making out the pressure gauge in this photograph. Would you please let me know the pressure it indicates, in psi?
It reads 125 psi
